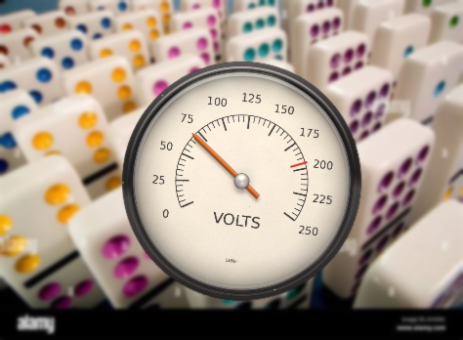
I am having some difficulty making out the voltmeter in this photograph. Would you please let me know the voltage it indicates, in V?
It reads 70 V
